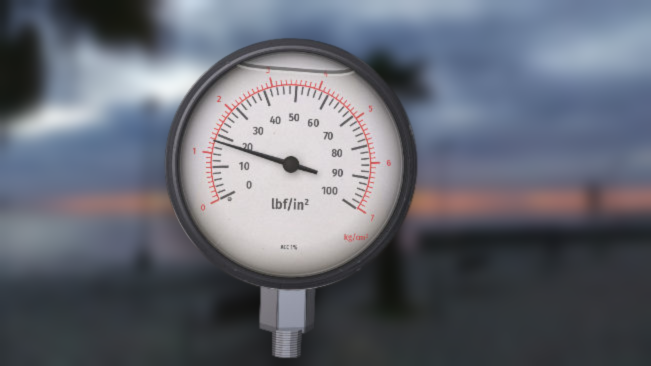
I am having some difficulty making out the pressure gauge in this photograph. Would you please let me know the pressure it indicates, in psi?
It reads 18 psi
